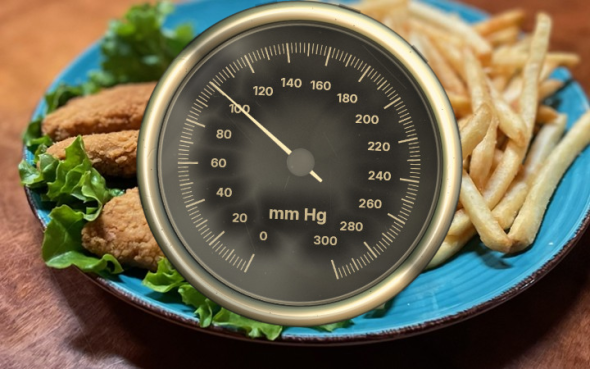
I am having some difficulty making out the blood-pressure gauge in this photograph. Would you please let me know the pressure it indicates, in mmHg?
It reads 100 mmHg
